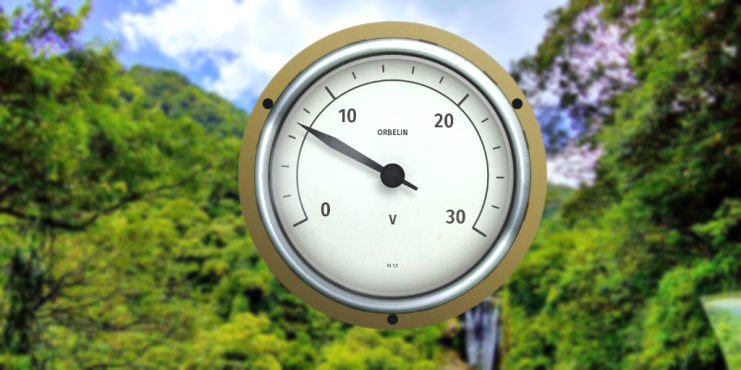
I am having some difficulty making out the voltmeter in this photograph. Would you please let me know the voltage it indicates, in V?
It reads 7 V
